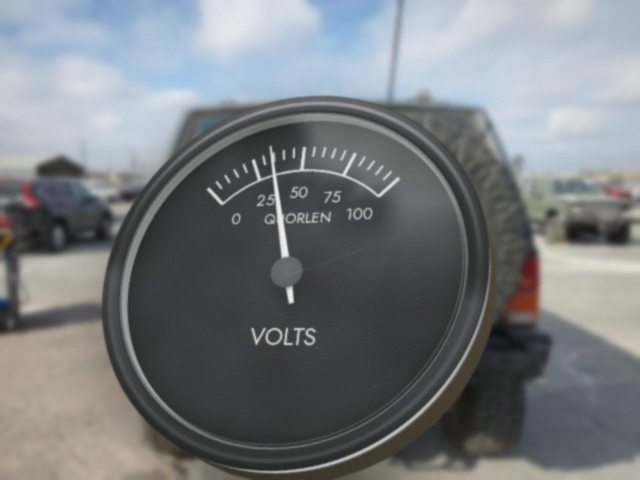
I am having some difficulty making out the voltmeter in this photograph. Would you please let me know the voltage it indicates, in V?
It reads 35 V
